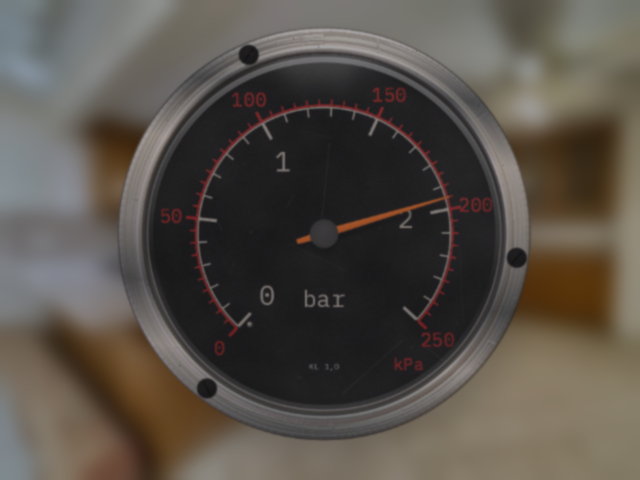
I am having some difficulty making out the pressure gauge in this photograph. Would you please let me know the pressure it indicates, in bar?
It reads 1.95 bar
